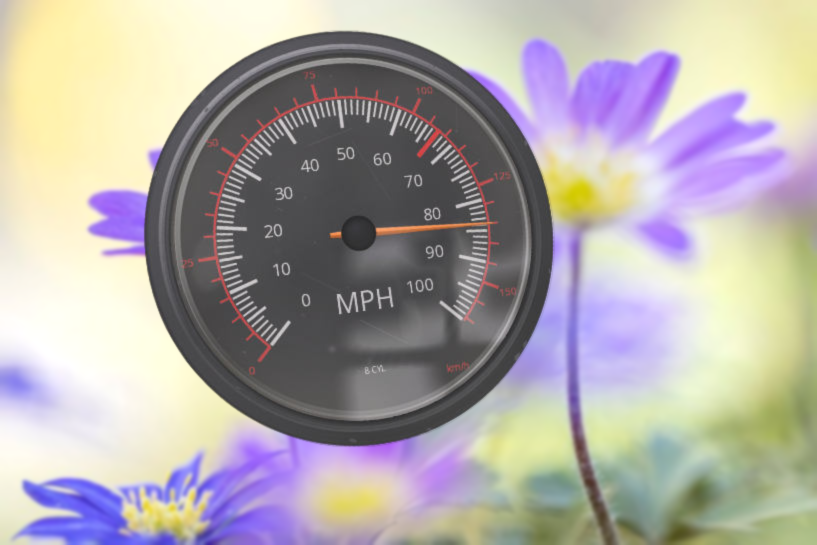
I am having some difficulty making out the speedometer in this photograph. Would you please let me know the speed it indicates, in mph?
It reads 84 mph
